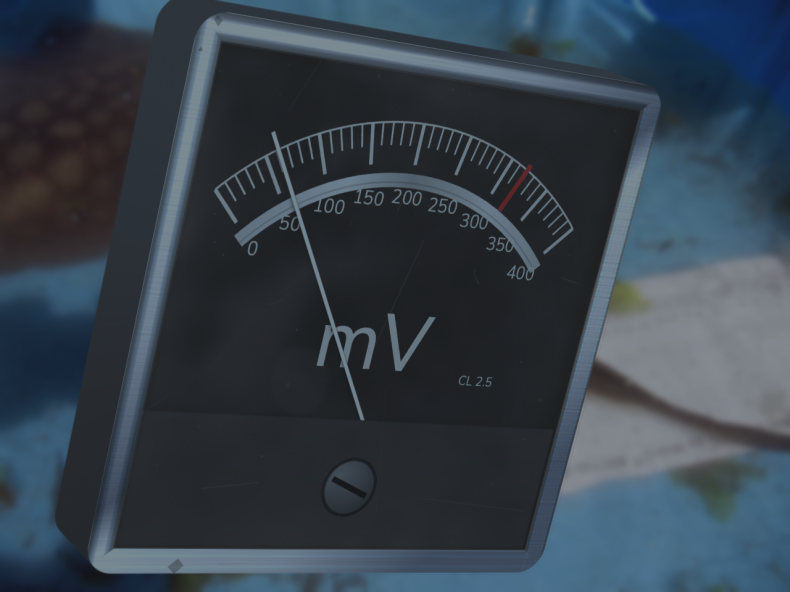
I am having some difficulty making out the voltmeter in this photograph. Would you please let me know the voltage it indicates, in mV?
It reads 60 mV
